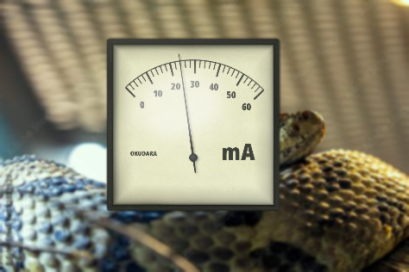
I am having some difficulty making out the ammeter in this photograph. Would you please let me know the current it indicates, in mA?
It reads 24 mA
